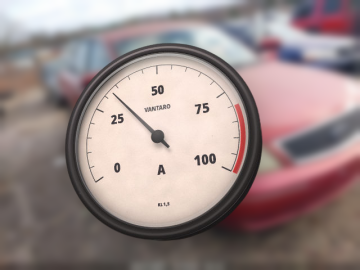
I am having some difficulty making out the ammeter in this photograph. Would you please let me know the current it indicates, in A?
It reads 32.5 A
